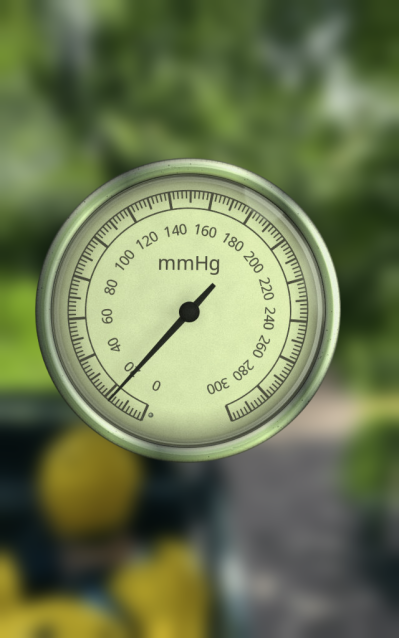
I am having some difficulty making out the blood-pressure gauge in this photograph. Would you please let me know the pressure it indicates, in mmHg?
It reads 18 mmHg
